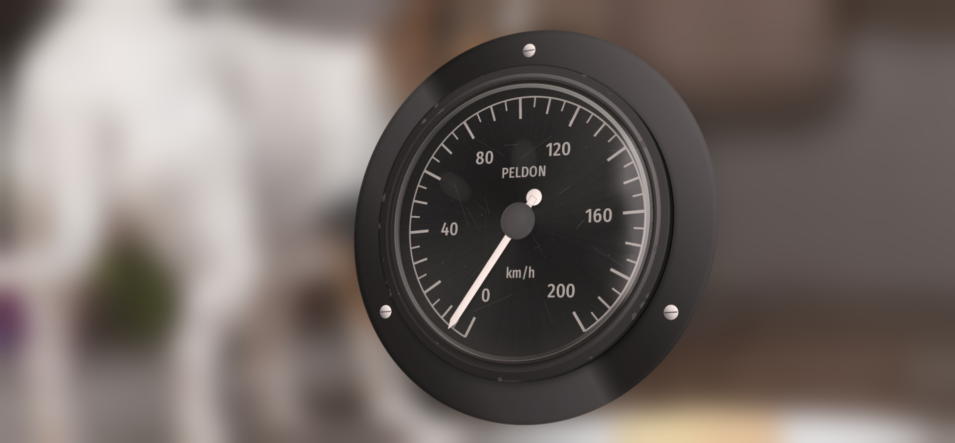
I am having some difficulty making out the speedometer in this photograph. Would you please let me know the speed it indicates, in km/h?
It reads 5 km/h
